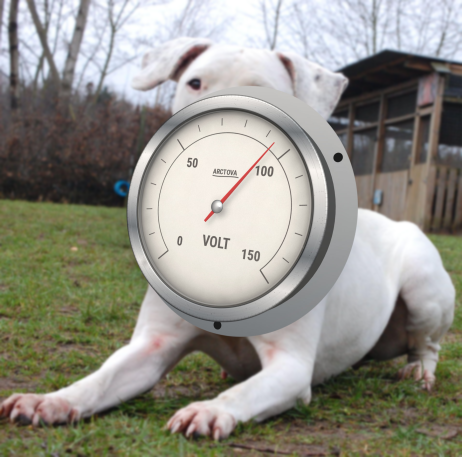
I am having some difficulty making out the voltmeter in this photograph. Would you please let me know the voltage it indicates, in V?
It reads 95 V
